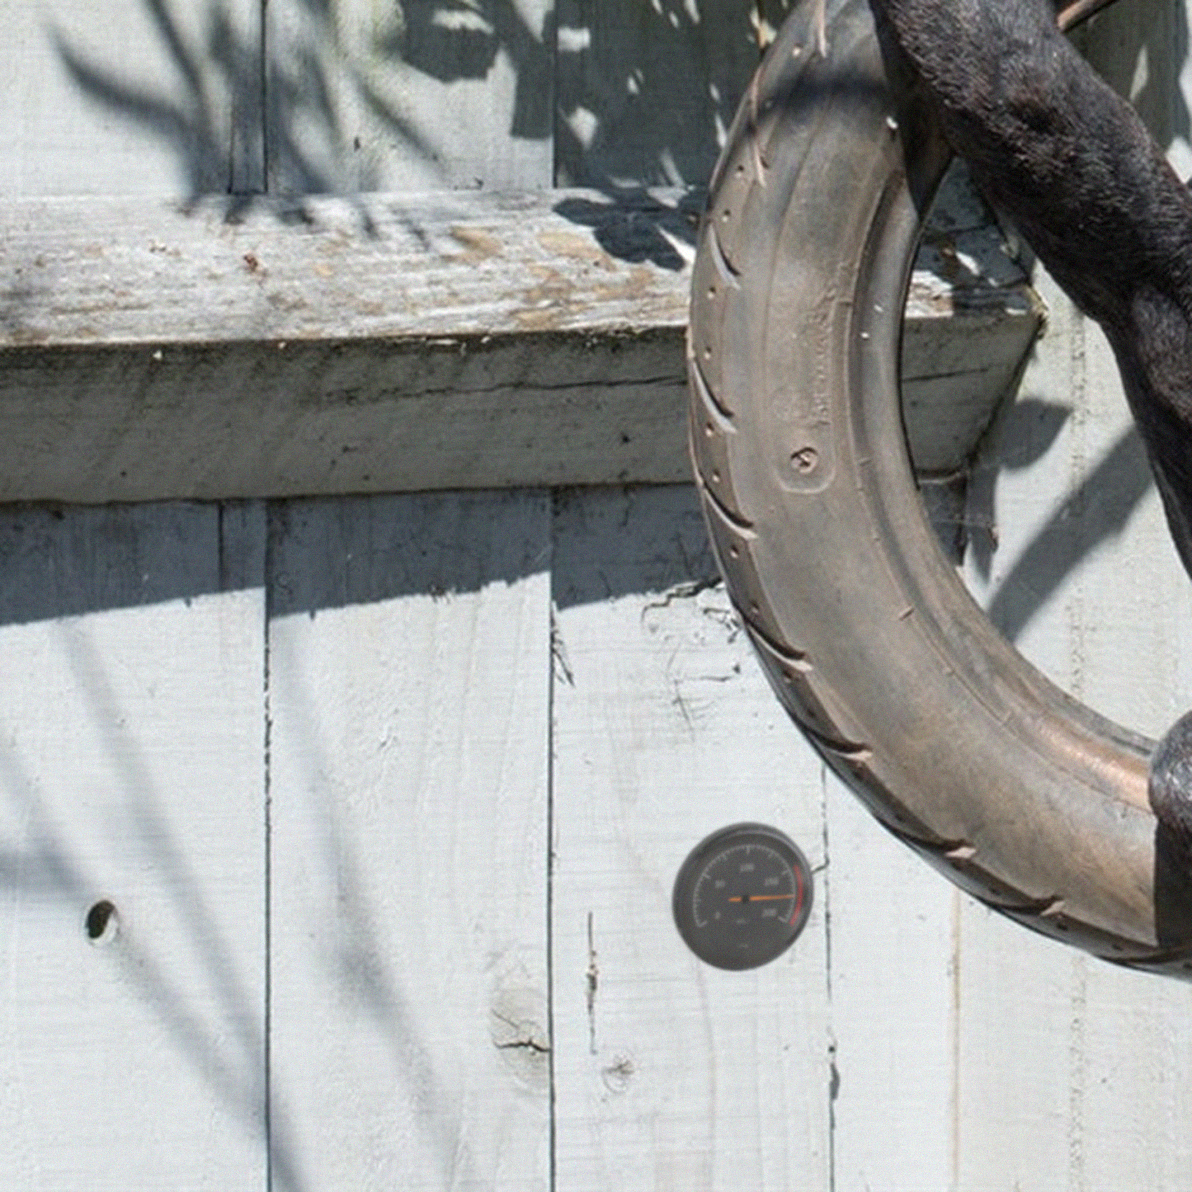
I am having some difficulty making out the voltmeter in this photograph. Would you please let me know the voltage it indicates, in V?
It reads 175 V
